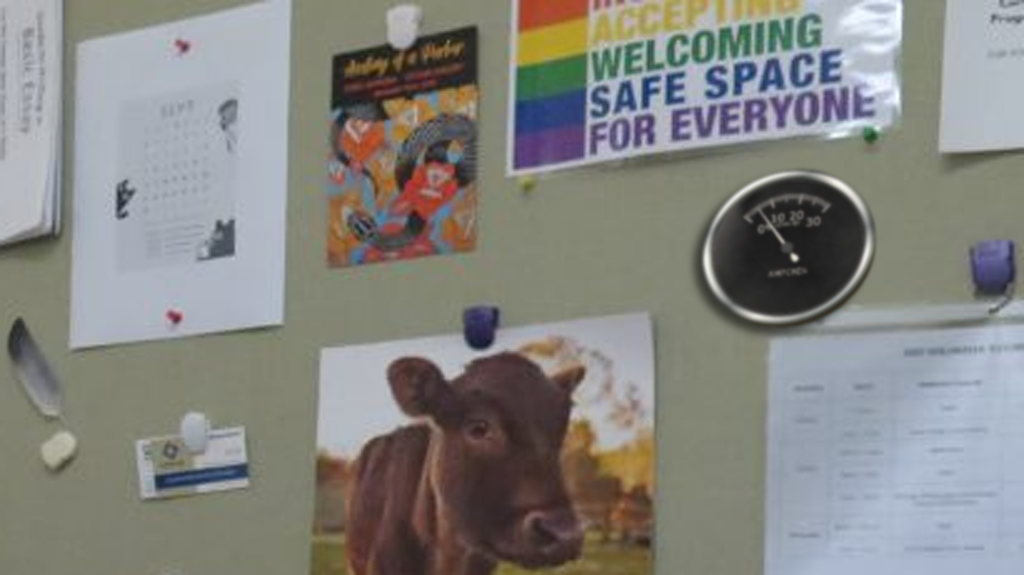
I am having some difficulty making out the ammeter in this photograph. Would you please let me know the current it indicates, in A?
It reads 5 A
